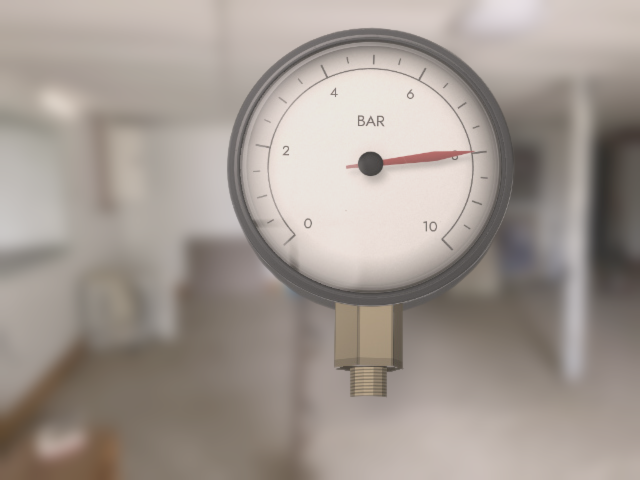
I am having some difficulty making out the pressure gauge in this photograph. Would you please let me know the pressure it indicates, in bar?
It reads 8 bar
